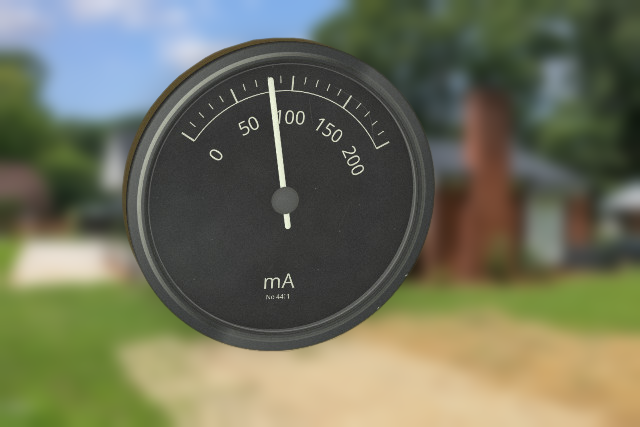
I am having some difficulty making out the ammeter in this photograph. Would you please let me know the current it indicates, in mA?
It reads 80 mA
